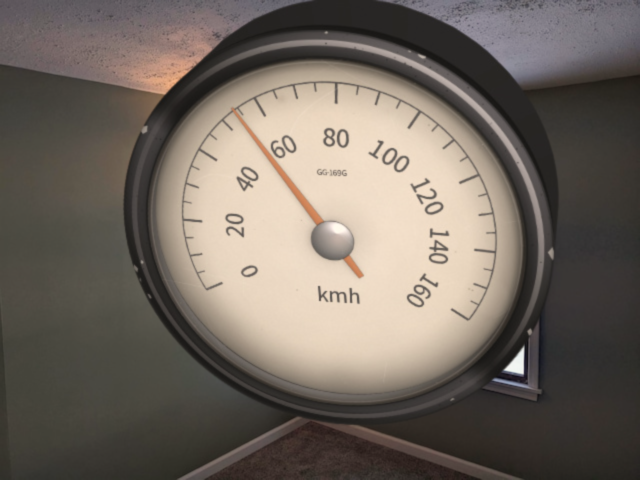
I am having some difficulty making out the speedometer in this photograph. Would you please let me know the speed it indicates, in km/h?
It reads 55 km/h
